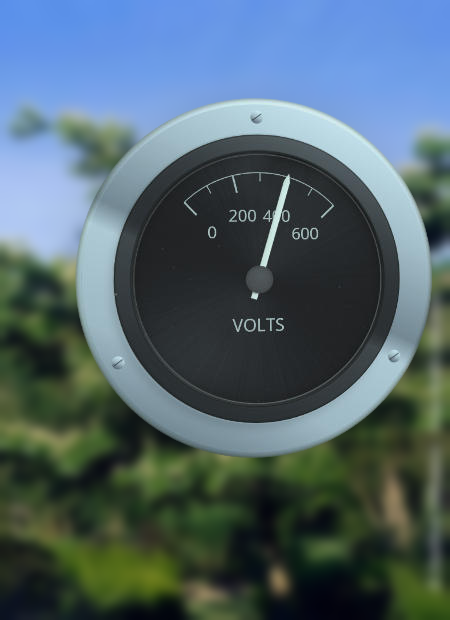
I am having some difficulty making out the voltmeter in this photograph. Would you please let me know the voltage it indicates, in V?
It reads 400 V
